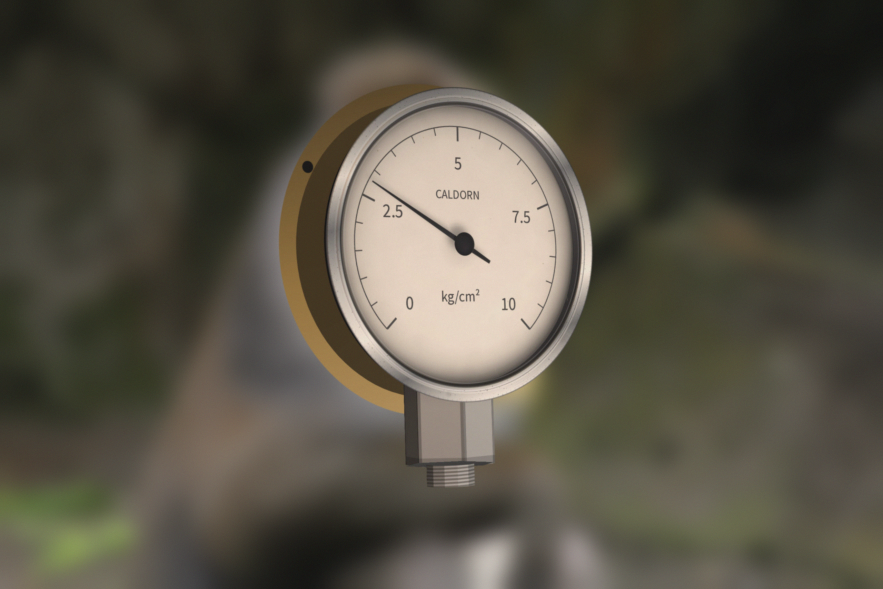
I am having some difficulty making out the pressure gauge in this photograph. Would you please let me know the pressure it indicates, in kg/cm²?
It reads 2.75 kg/cm²
